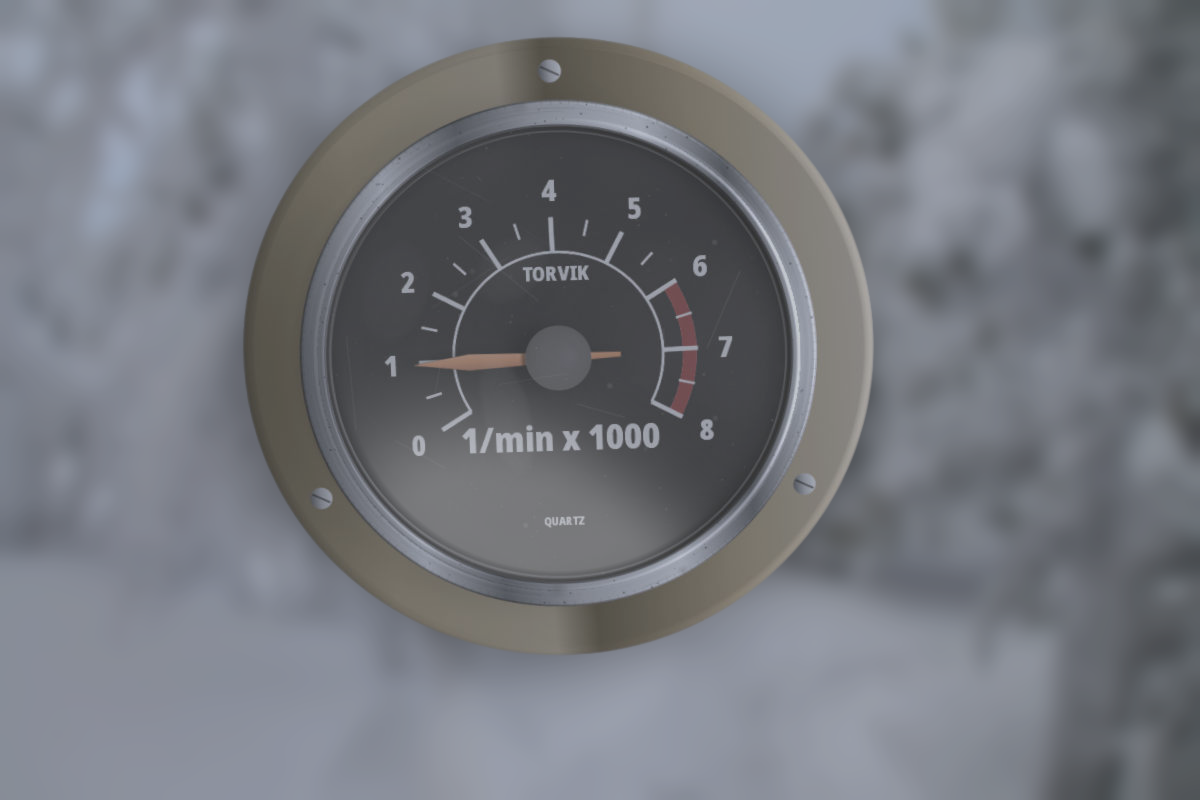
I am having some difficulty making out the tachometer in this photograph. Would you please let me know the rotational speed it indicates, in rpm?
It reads 1000 rpm
